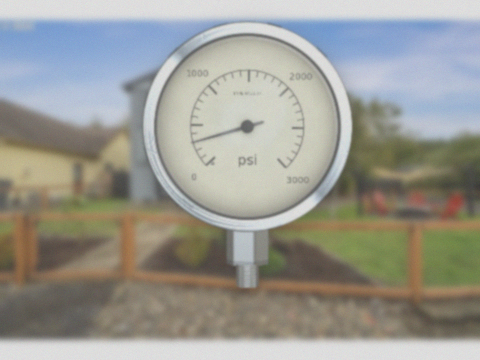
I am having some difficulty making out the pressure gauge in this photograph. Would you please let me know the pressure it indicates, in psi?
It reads 300 psi
